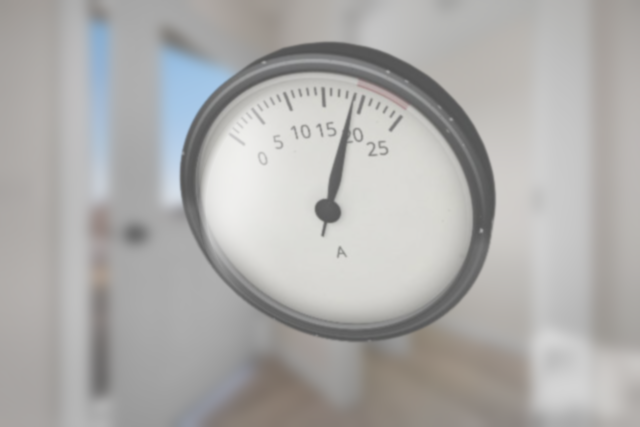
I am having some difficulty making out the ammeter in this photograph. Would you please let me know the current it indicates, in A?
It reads 19 A
